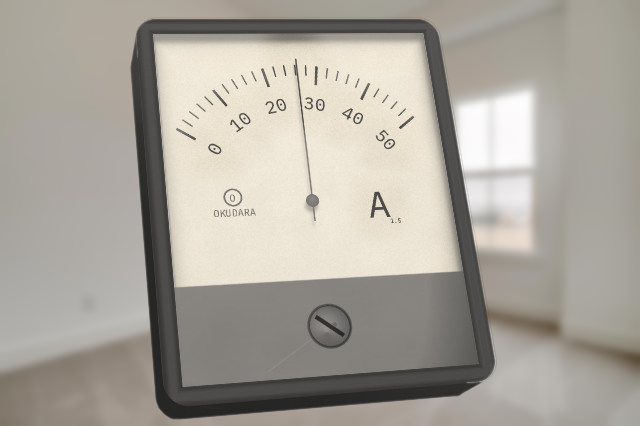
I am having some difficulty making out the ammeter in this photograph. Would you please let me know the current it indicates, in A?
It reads 26 A
